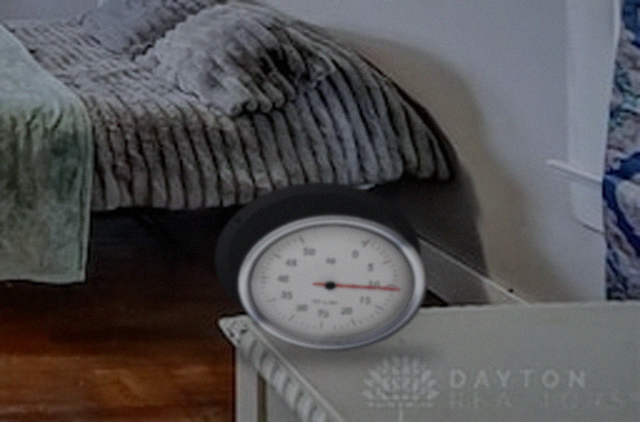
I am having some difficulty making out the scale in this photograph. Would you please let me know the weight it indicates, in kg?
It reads 10 kg
